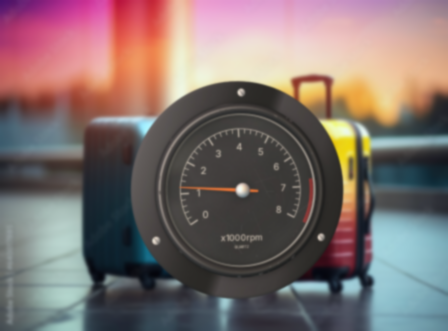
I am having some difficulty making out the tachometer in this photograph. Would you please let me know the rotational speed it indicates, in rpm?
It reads 1200 rpm
